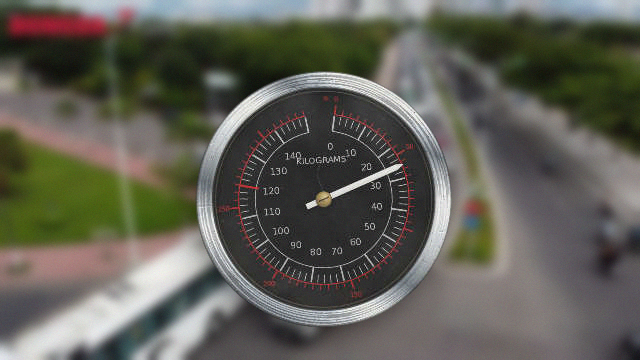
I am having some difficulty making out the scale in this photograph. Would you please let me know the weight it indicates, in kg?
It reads 26 kg
